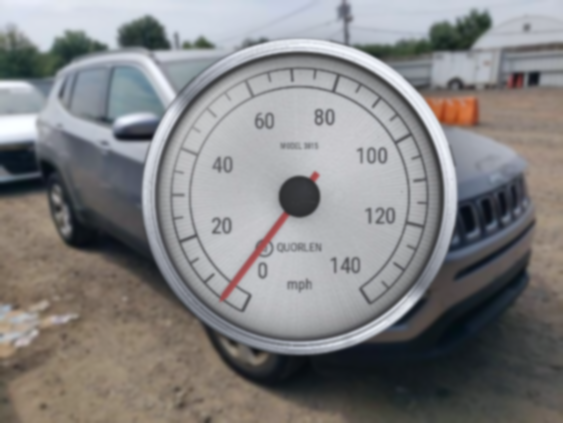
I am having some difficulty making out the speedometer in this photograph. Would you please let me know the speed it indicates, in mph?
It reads 5 mph
